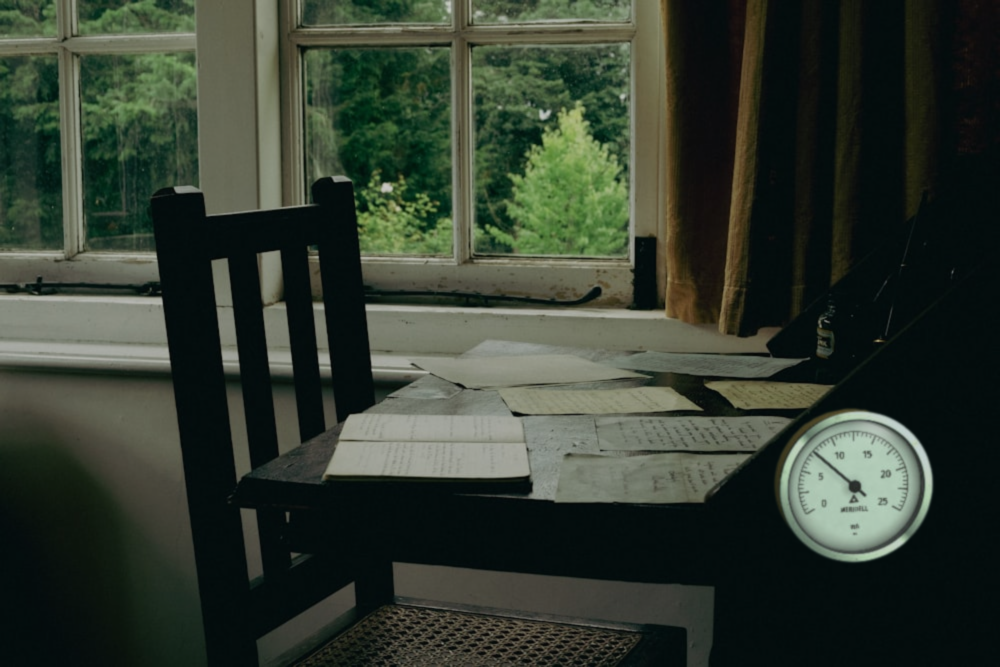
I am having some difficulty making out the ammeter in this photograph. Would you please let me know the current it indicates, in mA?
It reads 7.5 mA
